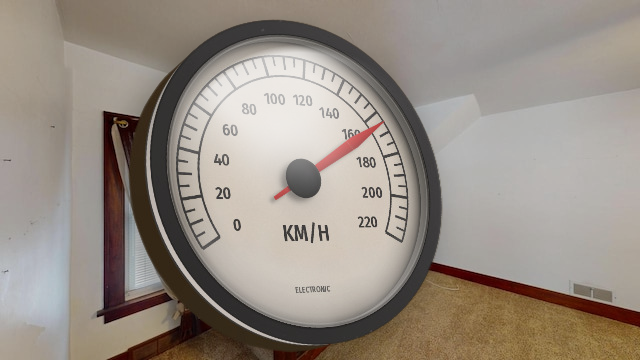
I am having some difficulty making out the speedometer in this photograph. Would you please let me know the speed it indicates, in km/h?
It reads 165 km/h
